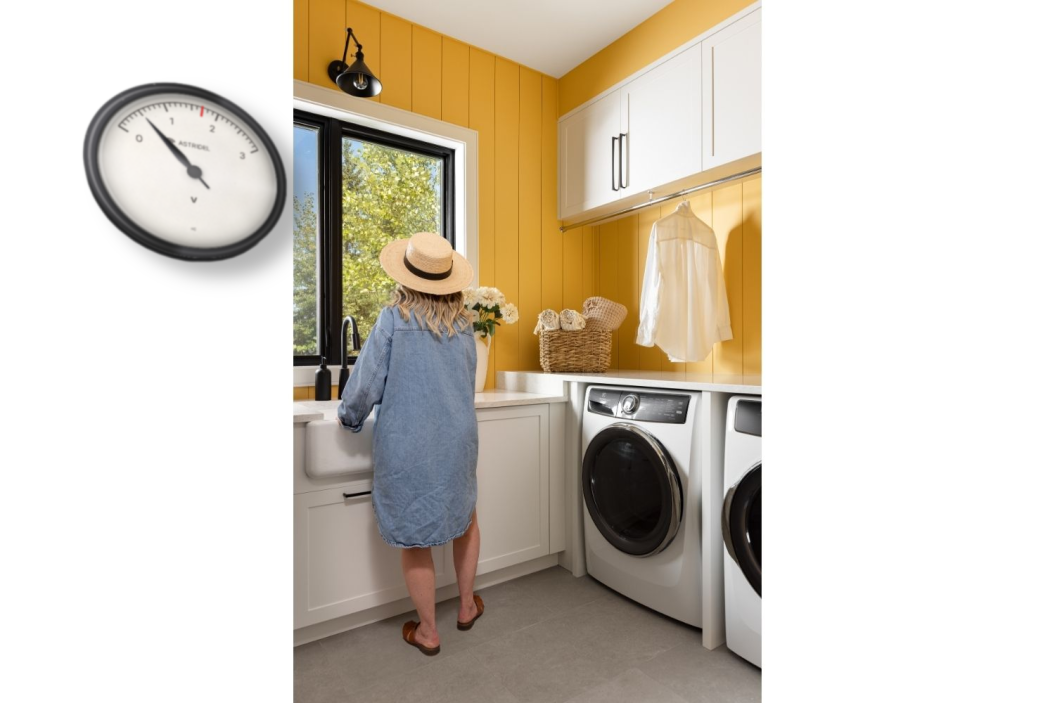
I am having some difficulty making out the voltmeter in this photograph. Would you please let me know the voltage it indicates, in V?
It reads 0.5 V
